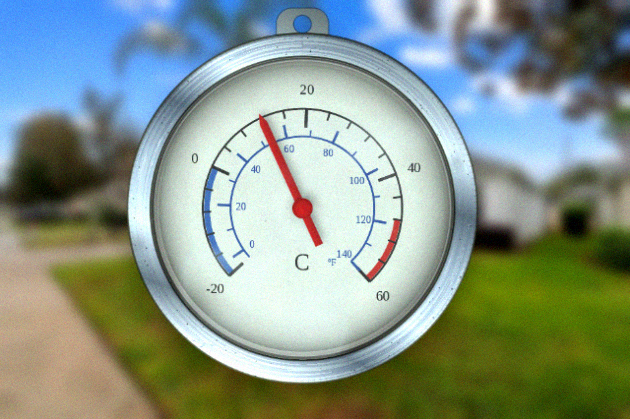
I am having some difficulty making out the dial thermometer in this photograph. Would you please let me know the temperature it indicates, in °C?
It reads 12 °C
